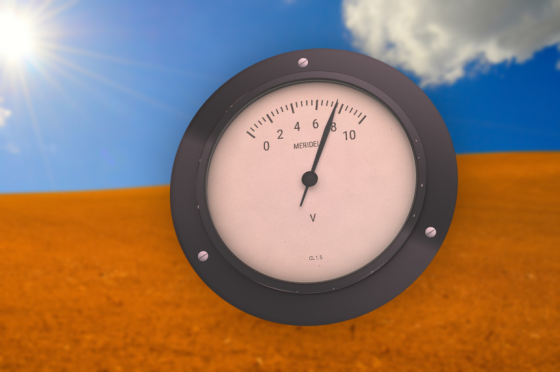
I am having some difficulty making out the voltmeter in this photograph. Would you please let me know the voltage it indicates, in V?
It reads 7.6 V
